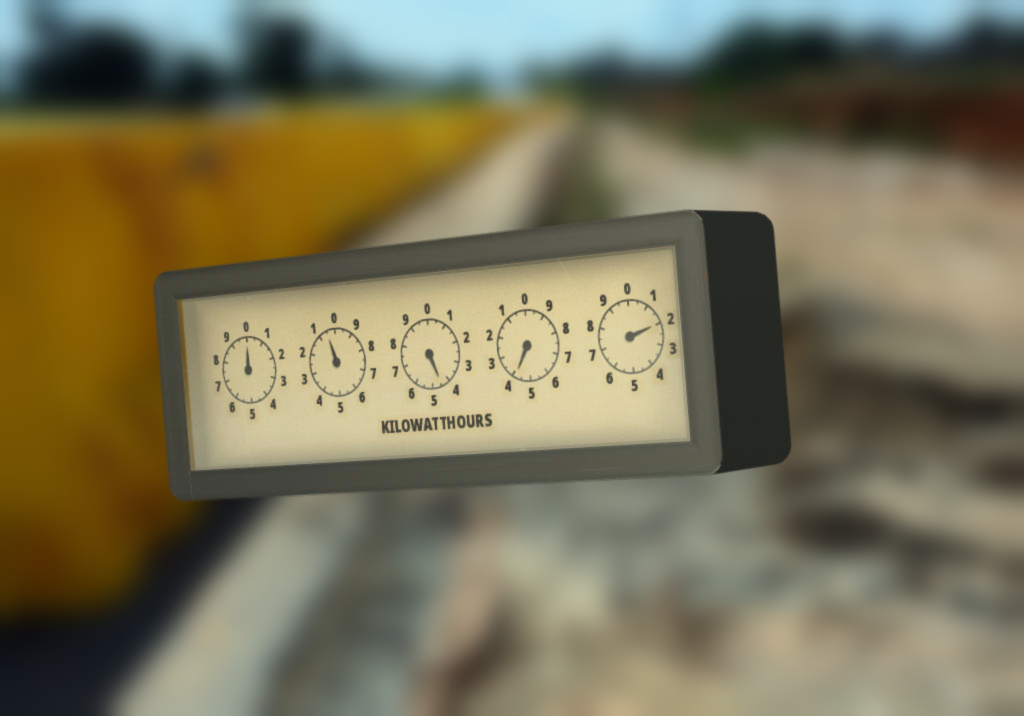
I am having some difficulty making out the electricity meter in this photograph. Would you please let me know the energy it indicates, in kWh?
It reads 442 kWh
